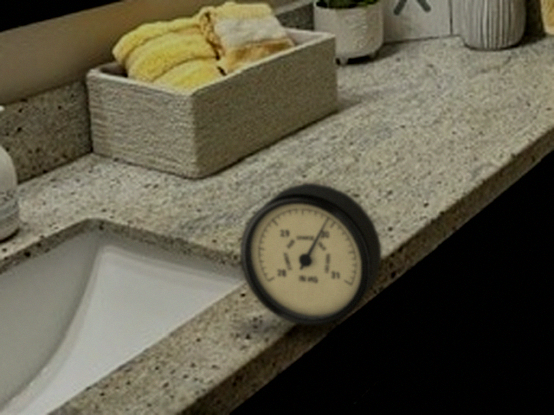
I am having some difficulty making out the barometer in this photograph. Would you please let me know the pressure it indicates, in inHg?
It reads 29.9 inHg
